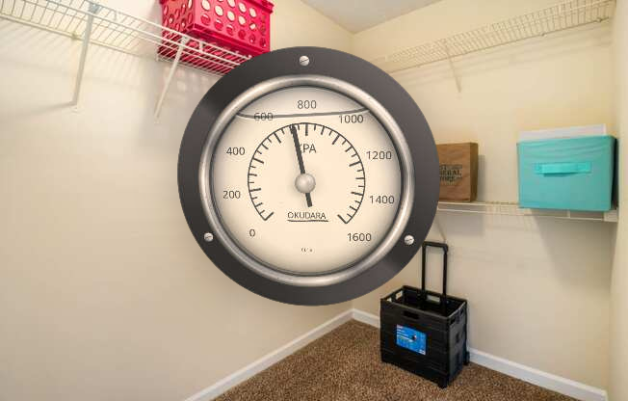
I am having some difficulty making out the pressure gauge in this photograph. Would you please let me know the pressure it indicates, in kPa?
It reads 725 kPa
